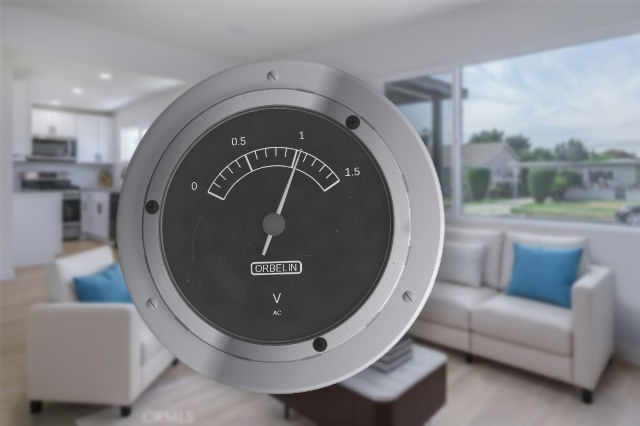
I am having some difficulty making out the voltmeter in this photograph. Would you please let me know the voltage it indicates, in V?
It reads 1.05 V
